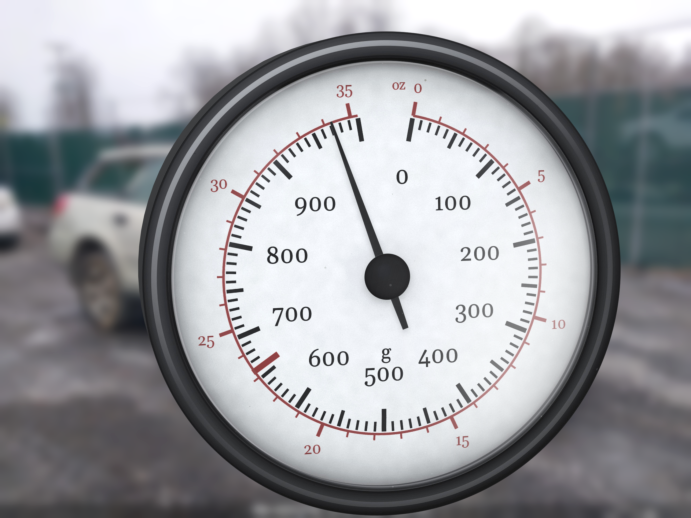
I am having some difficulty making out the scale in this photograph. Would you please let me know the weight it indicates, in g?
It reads 970 g
